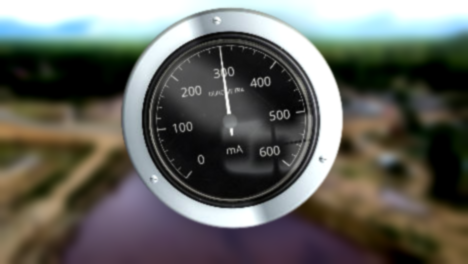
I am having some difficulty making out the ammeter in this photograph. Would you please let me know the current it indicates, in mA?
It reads 300 mA
